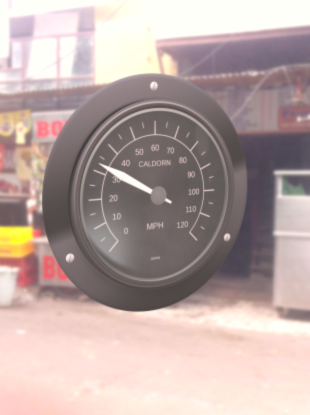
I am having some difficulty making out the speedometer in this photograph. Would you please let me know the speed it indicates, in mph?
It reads 32.5 mph
